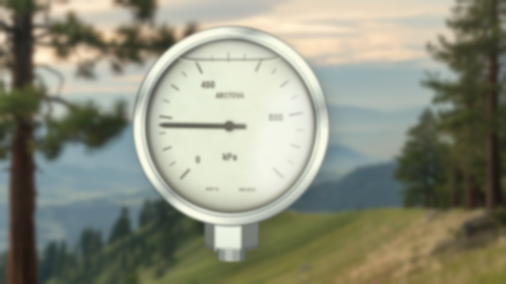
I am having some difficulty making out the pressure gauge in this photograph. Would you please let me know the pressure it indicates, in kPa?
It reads 175 kPa
